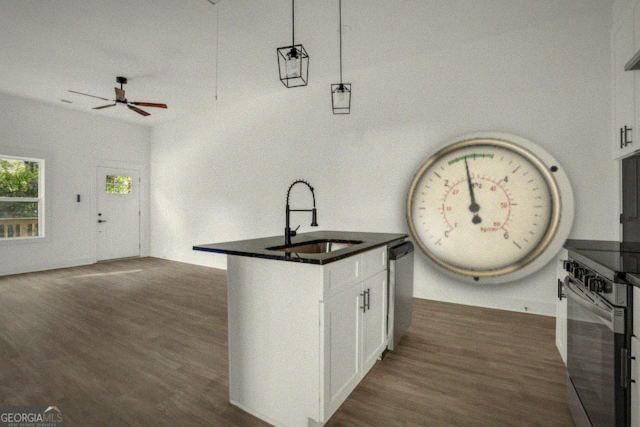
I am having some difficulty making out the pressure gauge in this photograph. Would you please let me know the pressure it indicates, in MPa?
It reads 2.8 MPa
